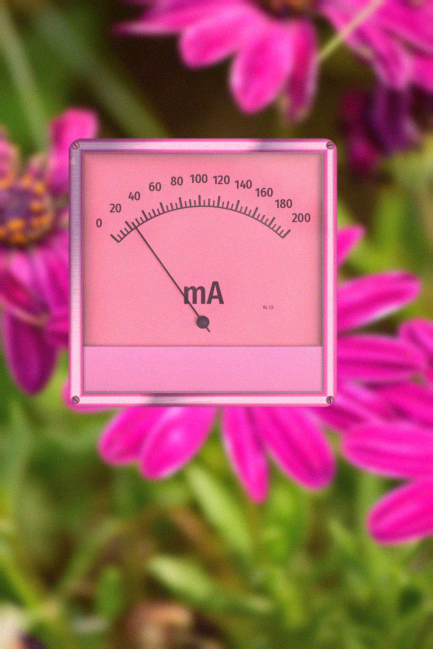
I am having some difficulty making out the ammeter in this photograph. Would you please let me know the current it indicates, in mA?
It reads 25 mA
